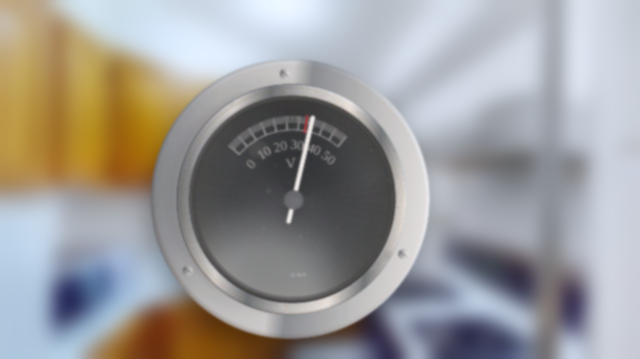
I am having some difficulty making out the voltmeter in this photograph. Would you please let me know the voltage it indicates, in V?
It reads 35 V
